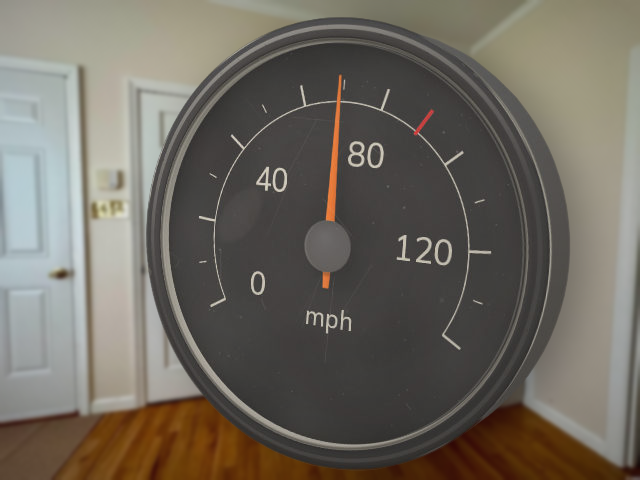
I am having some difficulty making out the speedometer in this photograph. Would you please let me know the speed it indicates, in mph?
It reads 70 mph
